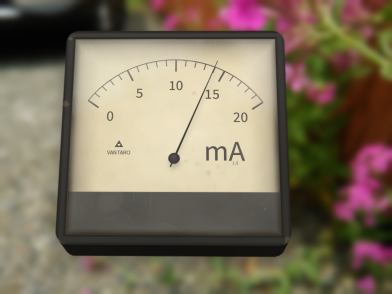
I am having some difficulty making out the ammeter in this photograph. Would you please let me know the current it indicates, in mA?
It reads 14 mA
